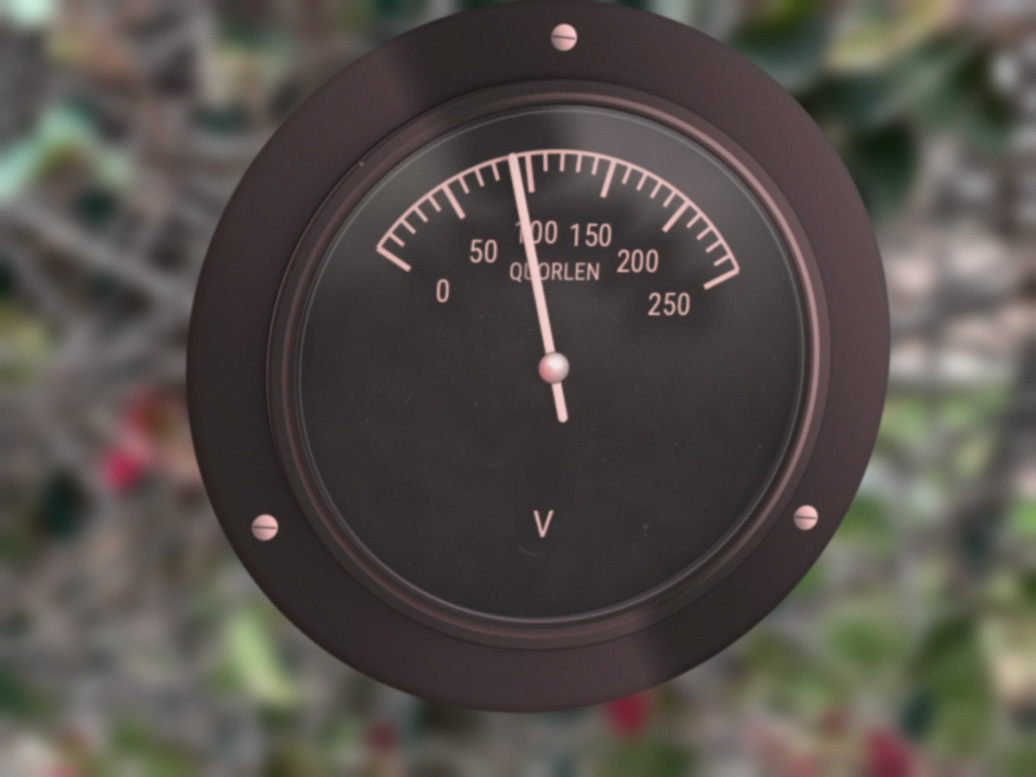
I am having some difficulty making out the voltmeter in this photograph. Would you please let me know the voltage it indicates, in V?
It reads 90 V
